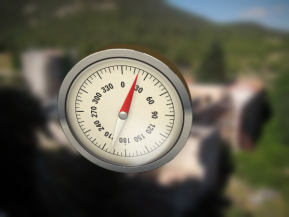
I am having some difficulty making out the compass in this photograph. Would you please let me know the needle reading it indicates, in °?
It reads 20 °
